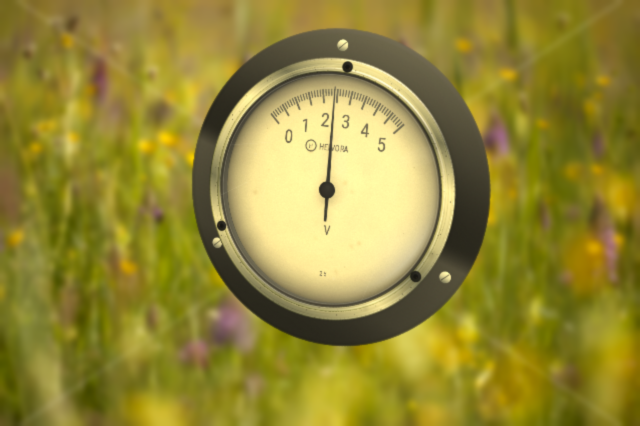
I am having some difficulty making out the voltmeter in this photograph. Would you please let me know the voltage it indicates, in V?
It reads 2.5 V
